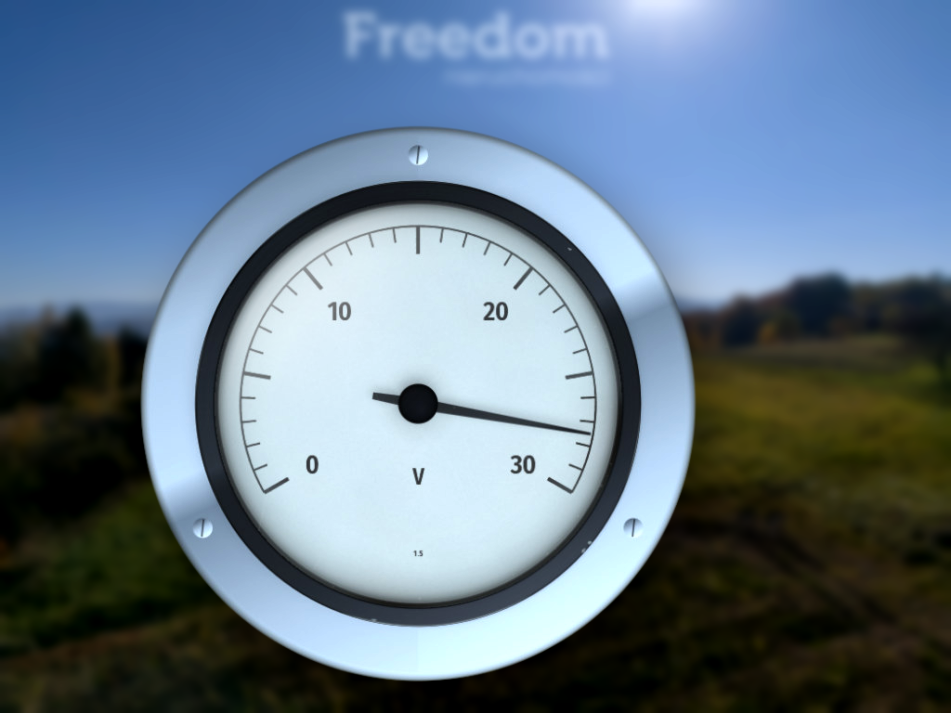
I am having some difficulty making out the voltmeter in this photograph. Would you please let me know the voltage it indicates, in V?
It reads 27.5 V
